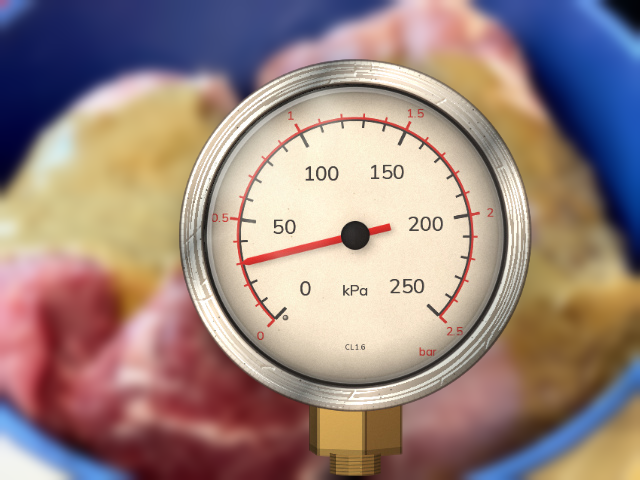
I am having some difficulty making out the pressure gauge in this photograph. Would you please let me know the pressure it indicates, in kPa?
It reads 30 kPa
